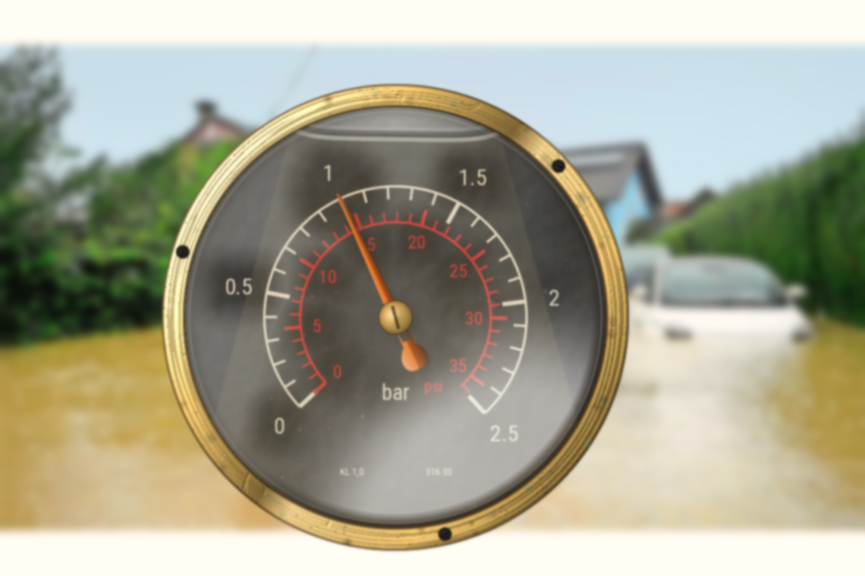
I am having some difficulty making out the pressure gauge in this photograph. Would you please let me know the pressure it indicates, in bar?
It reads 1 bar
